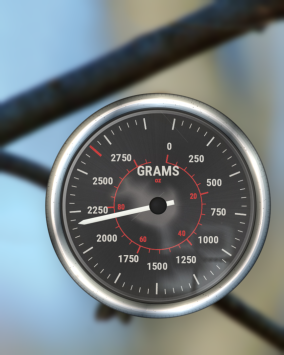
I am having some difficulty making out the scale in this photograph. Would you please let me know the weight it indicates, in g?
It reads 2175 g
